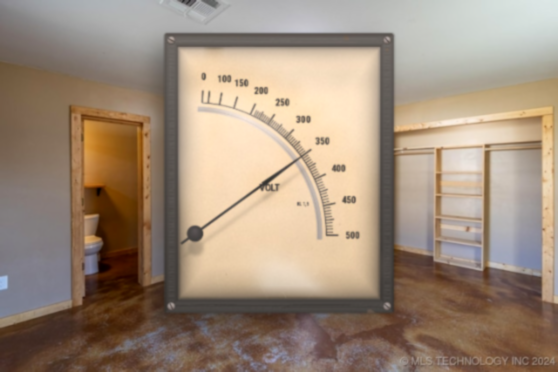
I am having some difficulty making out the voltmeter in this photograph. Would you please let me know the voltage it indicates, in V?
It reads 350 V
